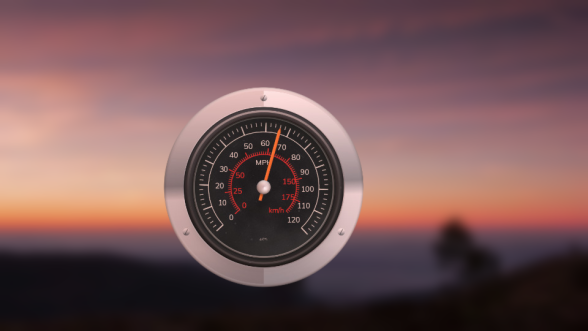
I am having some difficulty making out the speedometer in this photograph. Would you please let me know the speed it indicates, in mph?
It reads 66 mph
